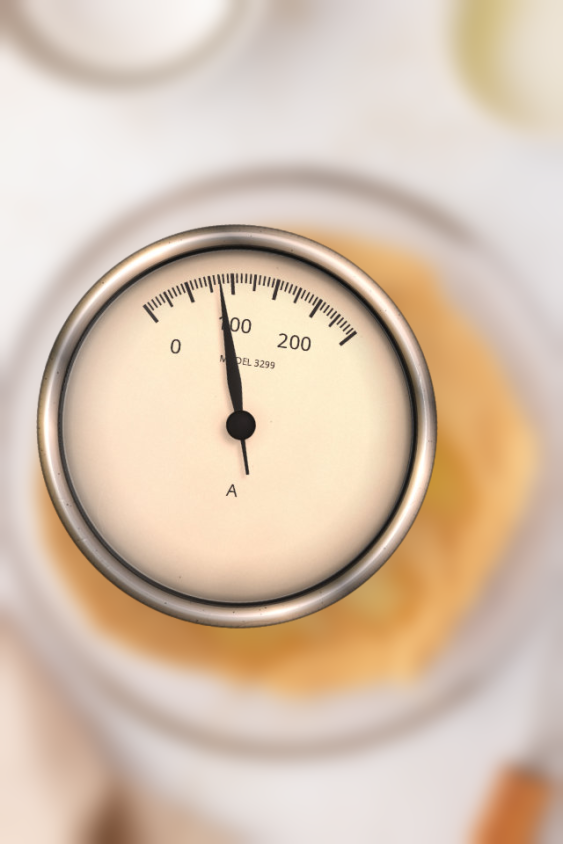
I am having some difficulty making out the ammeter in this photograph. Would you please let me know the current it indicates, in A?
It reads 85 A
